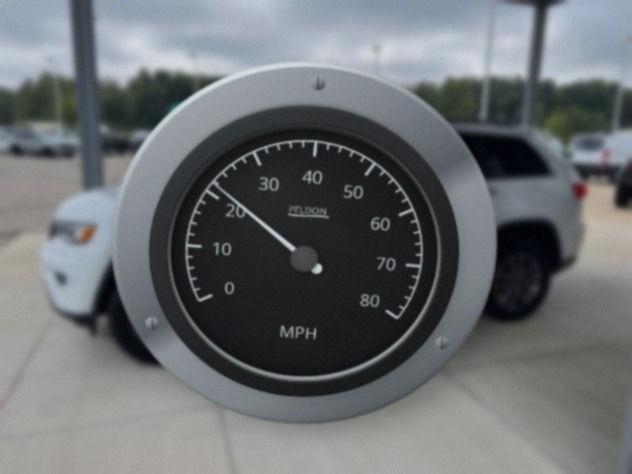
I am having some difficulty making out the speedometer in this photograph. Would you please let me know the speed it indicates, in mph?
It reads 22 mph
